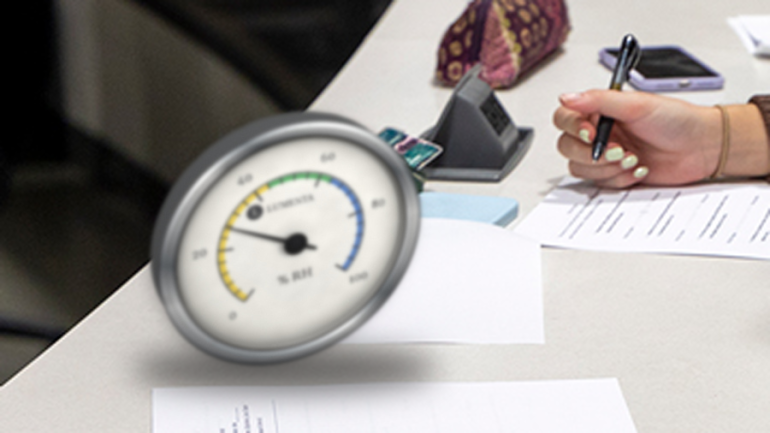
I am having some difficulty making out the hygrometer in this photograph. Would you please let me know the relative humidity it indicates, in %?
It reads 28 %
